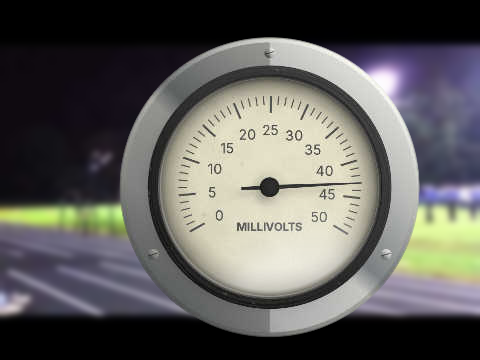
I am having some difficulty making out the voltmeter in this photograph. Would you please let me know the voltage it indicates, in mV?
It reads 43 mV
